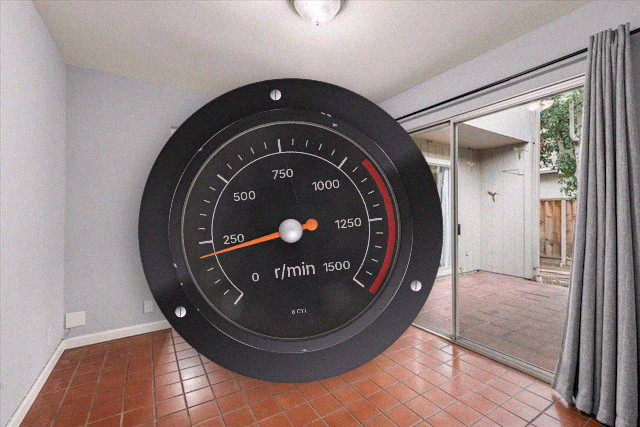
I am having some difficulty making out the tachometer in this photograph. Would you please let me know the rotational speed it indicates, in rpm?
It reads 200 rpm
